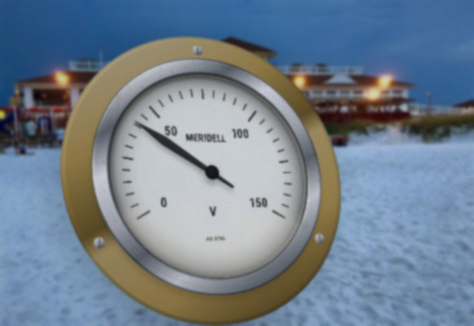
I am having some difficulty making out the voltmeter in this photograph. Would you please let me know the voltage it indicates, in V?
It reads 40 V
